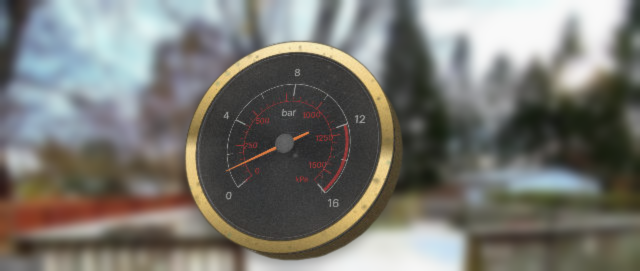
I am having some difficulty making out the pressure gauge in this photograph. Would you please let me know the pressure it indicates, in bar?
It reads 1 bar
